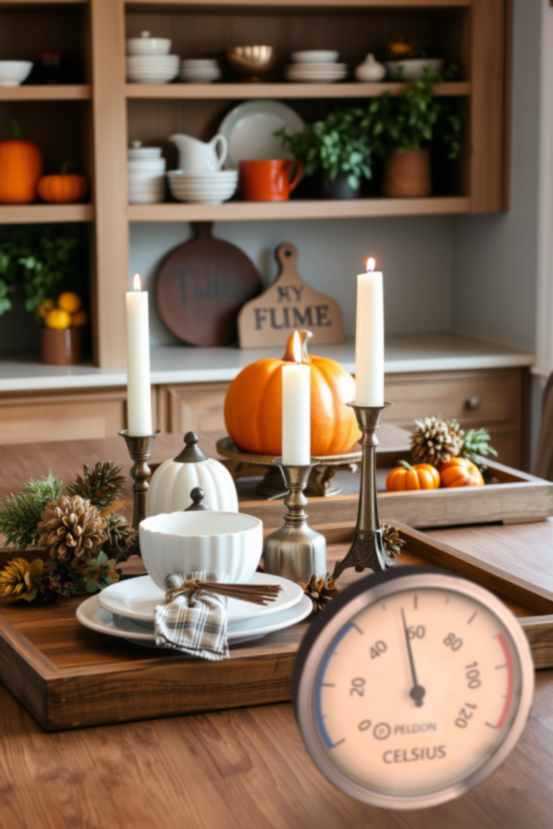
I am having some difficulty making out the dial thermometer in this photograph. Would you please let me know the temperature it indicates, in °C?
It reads 55 °C
